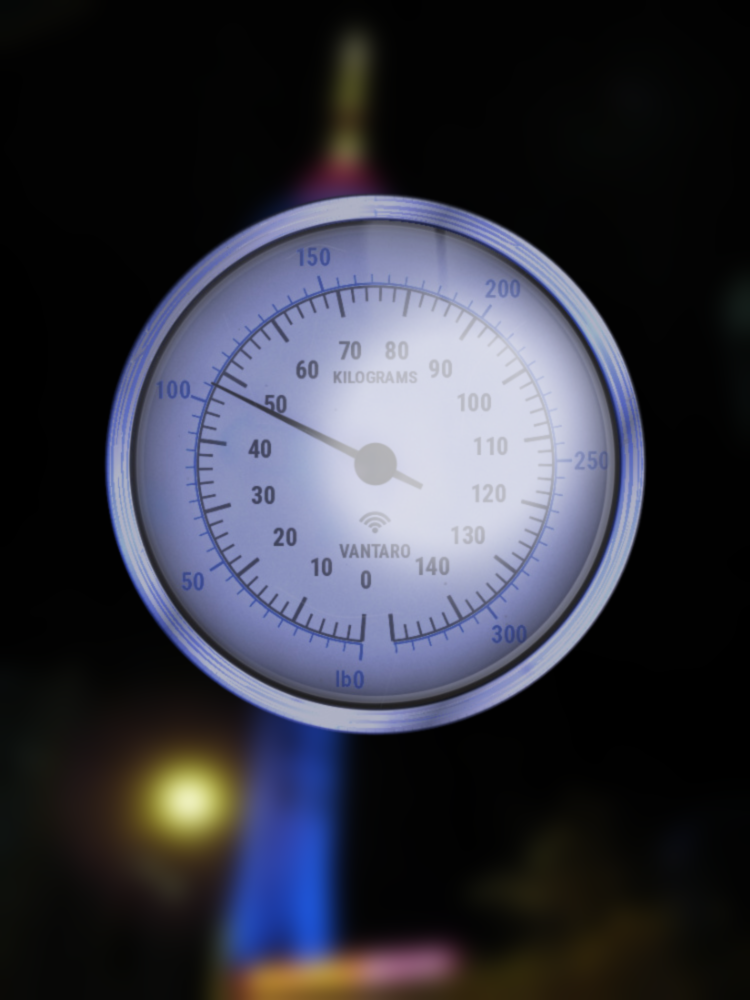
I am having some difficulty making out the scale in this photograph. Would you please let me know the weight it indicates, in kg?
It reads 48 kg
